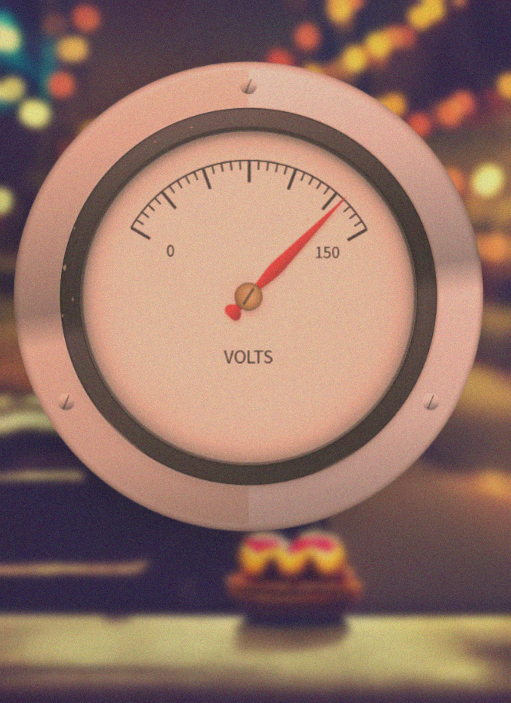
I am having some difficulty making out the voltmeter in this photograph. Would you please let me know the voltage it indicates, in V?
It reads 130 V
